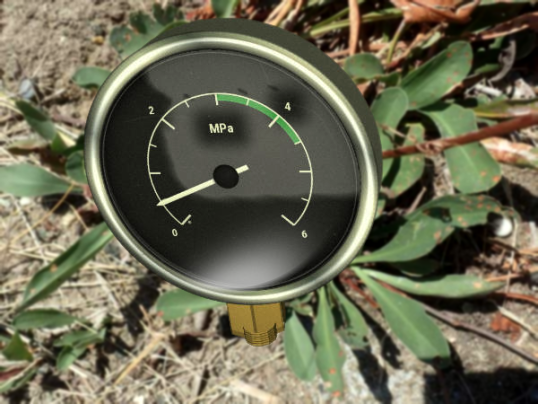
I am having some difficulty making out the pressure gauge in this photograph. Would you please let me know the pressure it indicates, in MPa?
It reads 0.5 MPa
